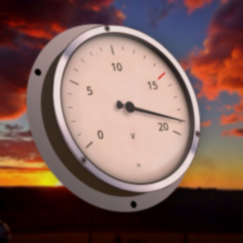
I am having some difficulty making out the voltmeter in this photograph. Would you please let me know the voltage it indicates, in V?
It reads 19 V
